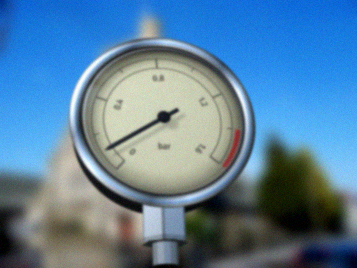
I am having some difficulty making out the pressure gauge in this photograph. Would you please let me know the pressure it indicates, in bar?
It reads 0.1 bar
